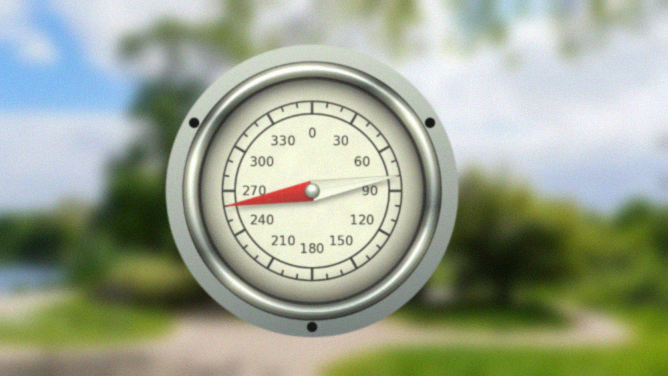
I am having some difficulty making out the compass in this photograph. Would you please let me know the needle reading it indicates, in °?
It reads 260 °
